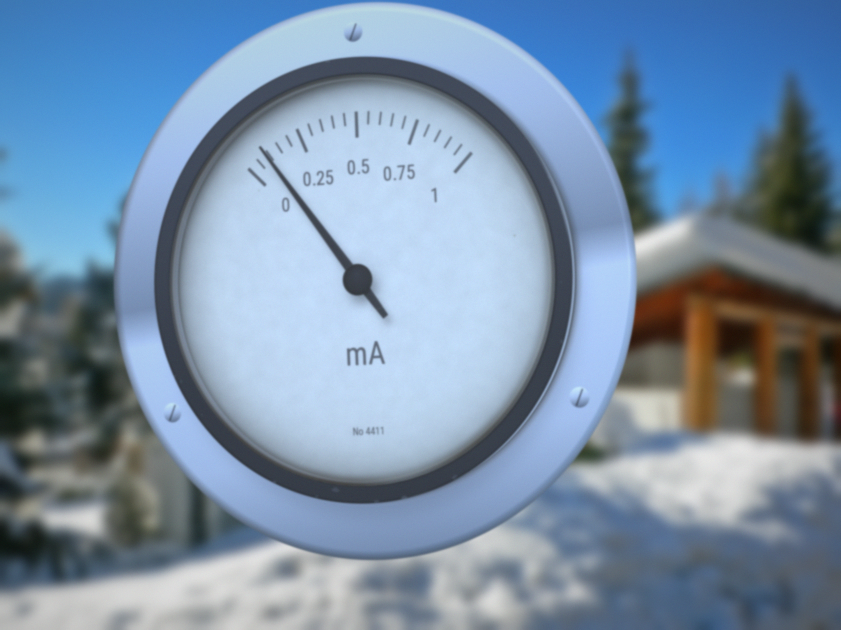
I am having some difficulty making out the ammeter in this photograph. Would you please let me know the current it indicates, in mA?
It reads 0.1 mA
